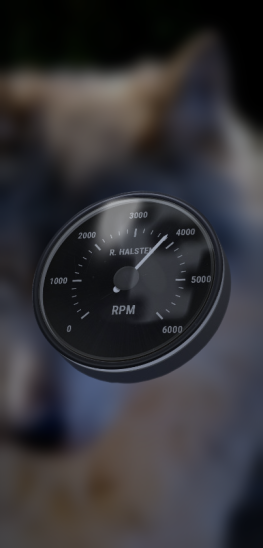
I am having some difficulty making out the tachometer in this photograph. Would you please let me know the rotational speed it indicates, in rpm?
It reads 3800 rpm
